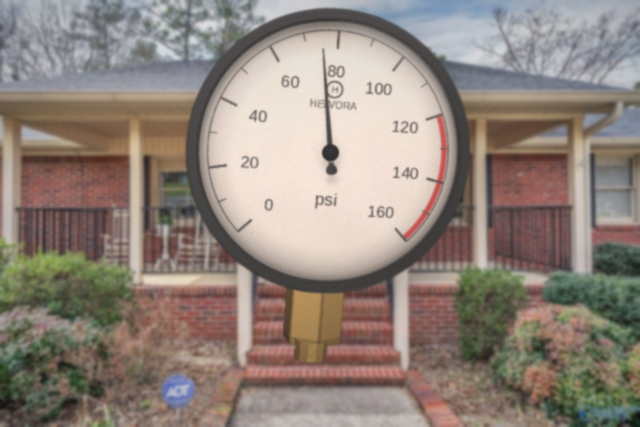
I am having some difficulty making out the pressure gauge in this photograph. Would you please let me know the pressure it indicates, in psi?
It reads 75 psi
